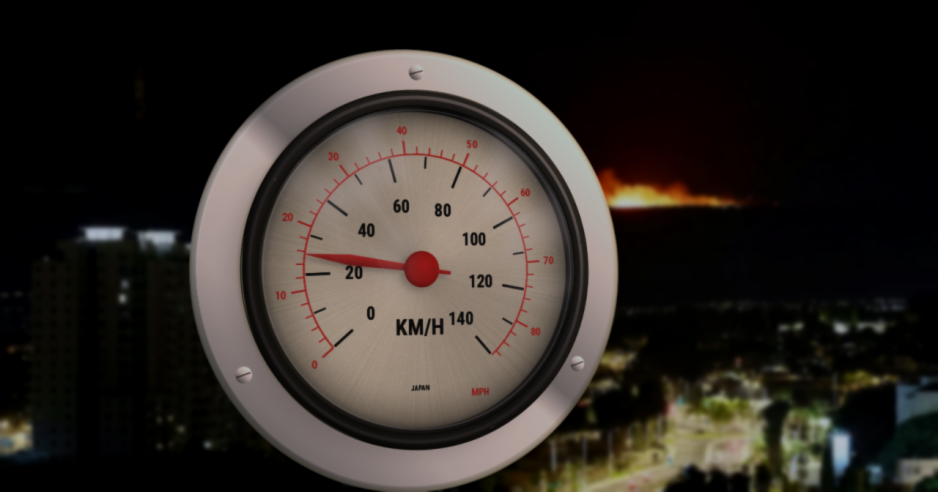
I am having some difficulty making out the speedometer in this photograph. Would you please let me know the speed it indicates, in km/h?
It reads 25 km/h
